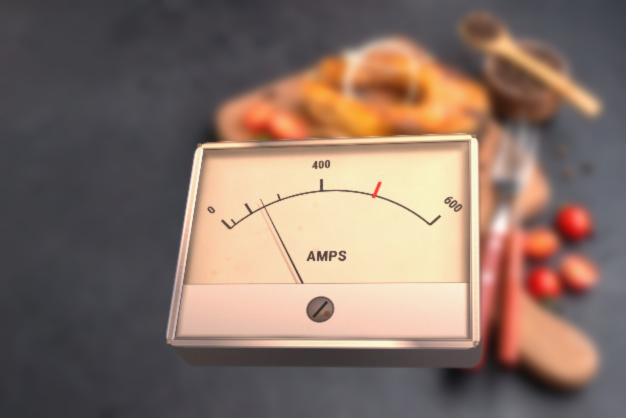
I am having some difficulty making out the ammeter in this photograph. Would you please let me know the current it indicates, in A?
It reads 250 A
